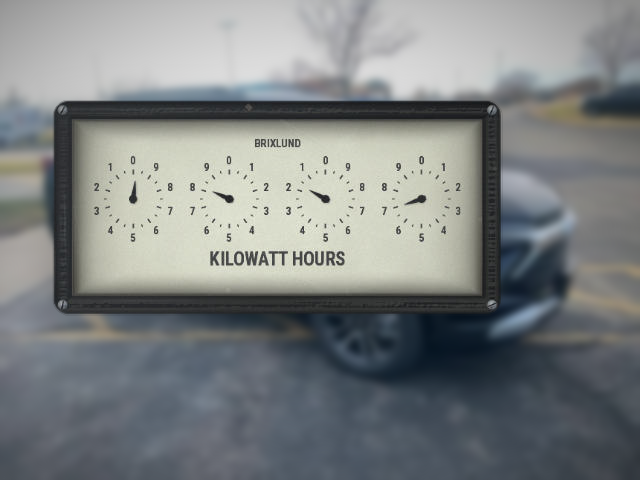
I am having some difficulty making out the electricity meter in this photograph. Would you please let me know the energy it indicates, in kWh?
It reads 9817 kWh
